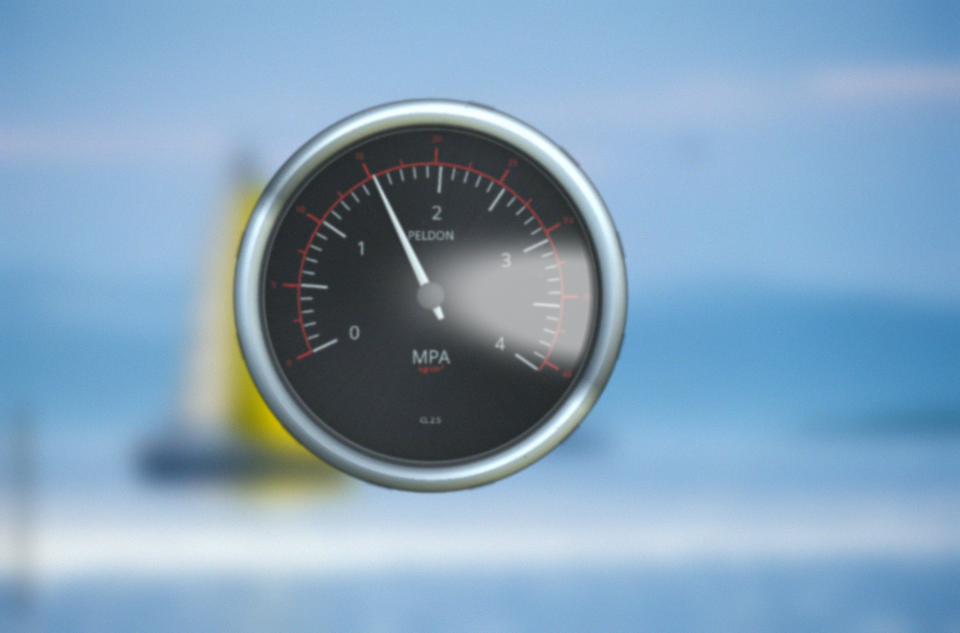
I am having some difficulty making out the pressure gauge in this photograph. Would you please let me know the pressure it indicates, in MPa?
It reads 1.5 MPa
